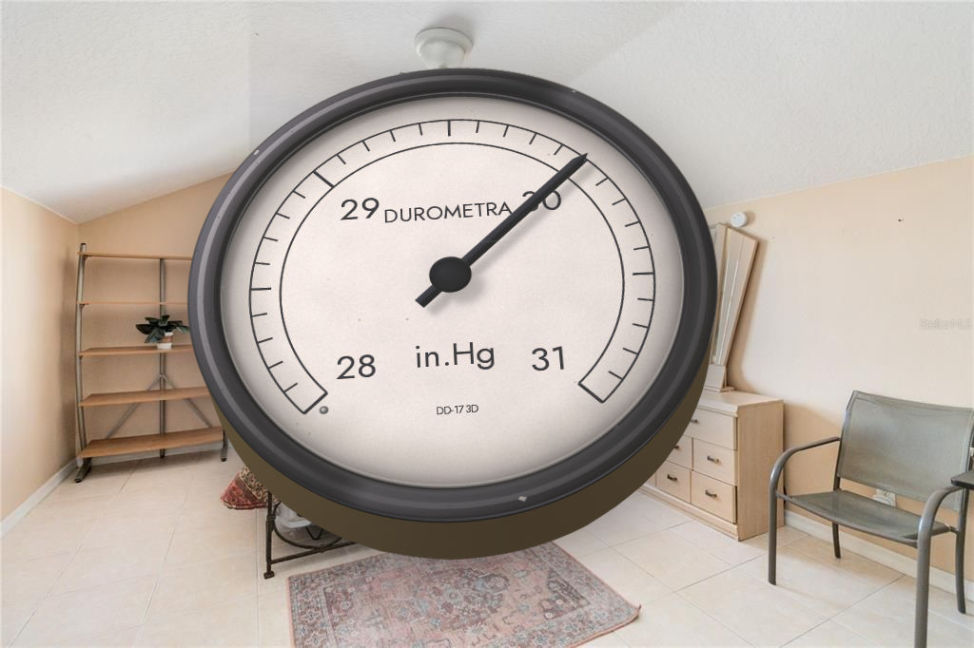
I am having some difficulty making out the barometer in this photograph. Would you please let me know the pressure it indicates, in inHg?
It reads 30 inHg
